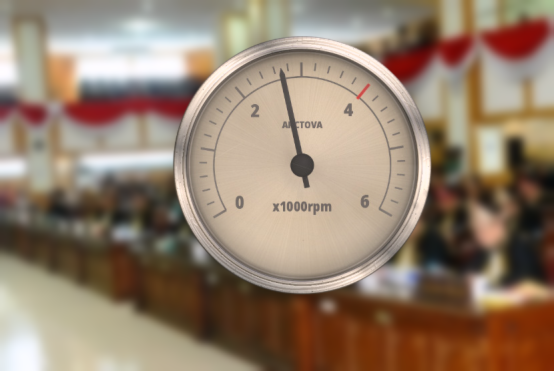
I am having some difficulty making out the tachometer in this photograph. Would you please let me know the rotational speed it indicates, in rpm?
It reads 2700 rpm
